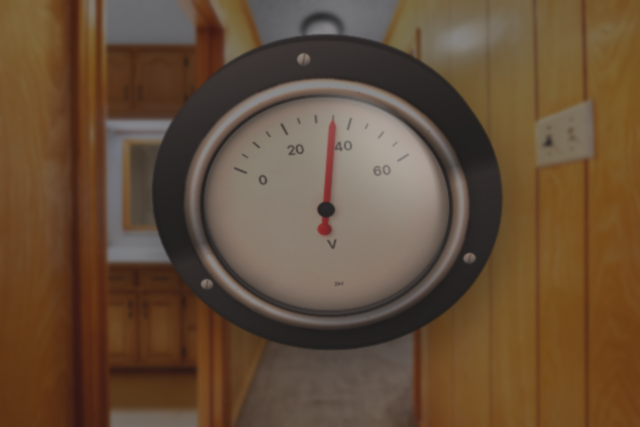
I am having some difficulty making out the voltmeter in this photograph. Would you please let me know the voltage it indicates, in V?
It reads 35 V
